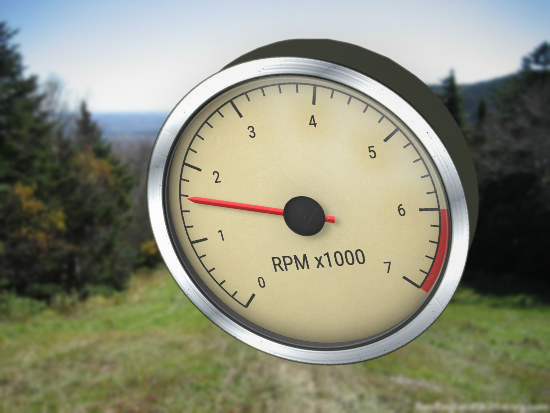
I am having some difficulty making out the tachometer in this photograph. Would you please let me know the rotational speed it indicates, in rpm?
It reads 1600 rpm
